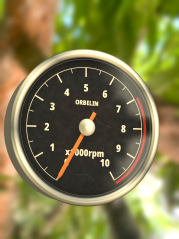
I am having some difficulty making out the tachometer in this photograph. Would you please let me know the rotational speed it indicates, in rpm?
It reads 0 rpm
